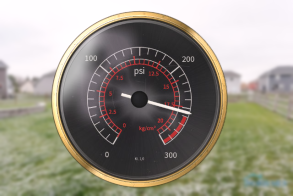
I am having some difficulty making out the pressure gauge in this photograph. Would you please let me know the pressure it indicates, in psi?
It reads 255 psi
